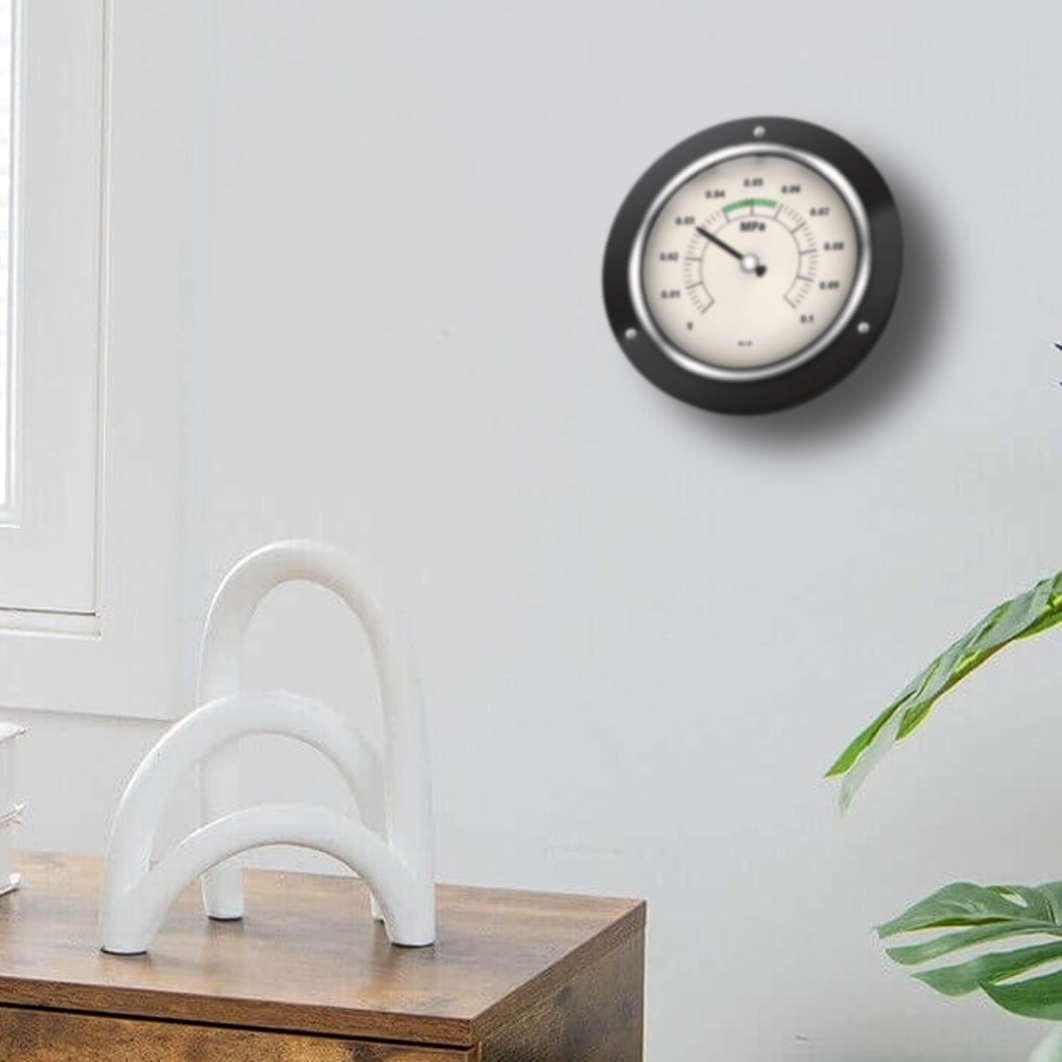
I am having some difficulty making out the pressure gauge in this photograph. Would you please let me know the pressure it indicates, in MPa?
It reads 0.03 MPa
